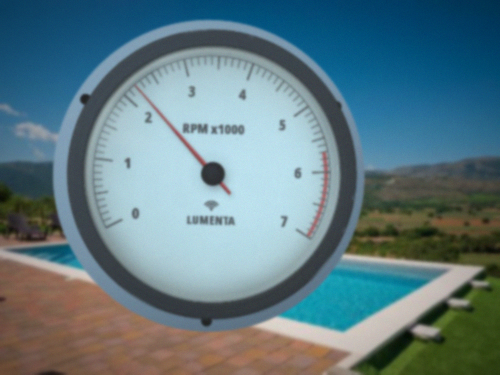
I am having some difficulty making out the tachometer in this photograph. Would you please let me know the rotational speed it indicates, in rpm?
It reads 2200 rpm
